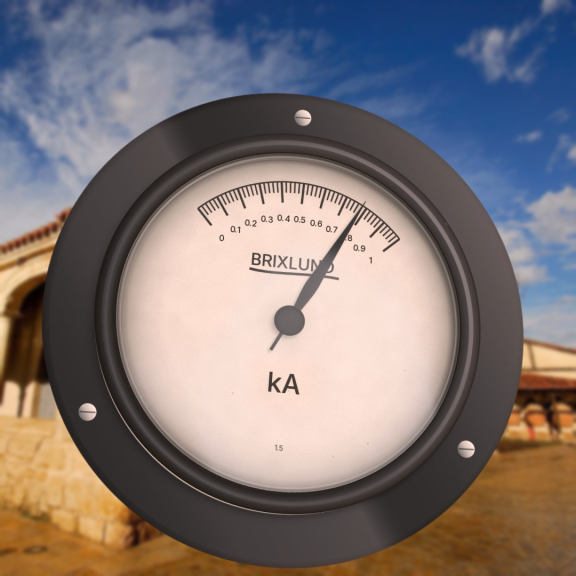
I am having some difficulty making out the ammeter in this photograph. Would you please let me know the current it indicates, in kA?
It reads 0.78 kA
